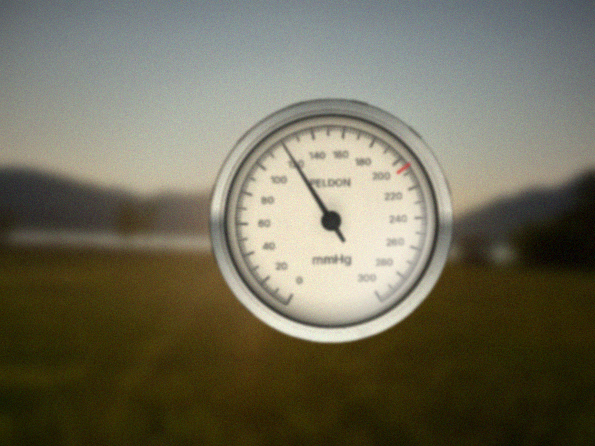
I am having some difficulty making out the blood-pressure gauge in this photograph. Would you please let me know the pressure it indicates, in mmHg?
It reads 120 mmHg
